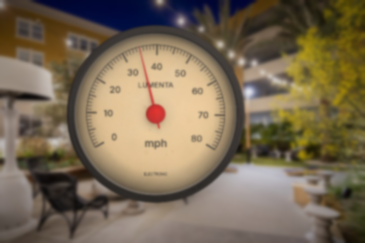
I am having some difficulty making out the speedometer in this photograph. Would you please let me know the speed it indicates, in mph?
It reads 35 mph
